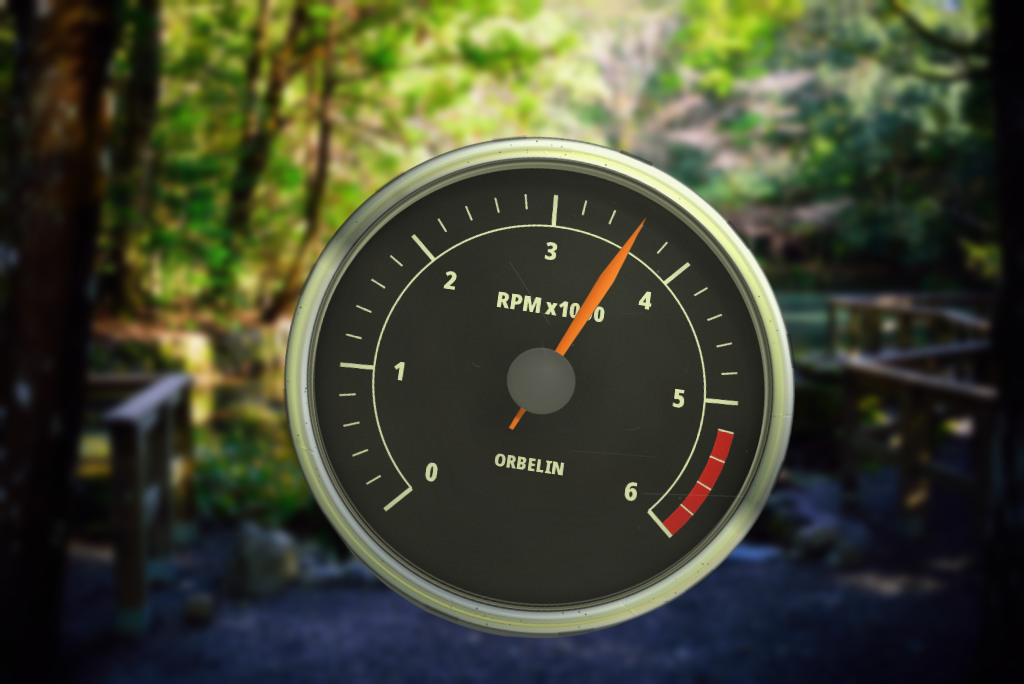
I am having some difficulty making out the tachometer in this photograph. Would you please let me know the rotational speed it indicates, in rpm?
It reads 3600 rpm
